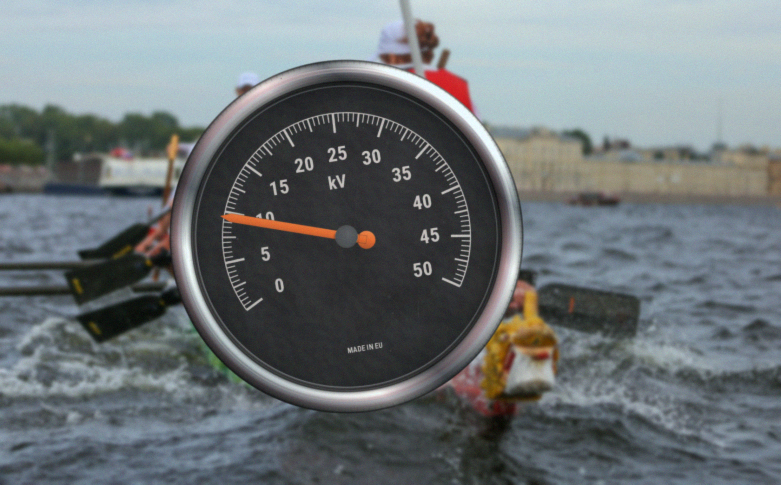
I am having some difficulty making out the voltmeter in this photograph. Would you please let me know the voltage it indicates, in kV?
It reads 9.5 kV
